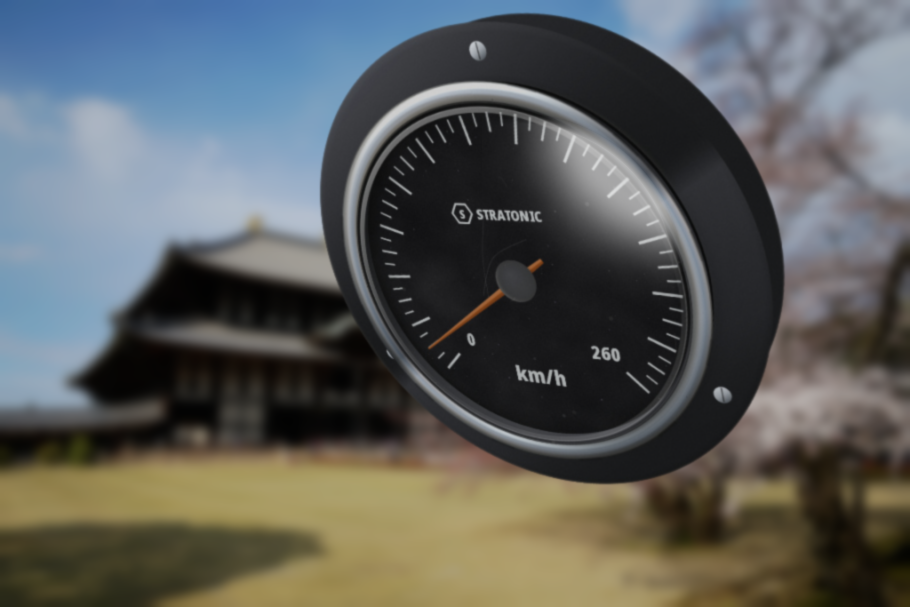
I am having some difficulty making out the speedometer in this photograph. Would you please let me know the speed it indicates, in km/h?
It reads 10 km/h
